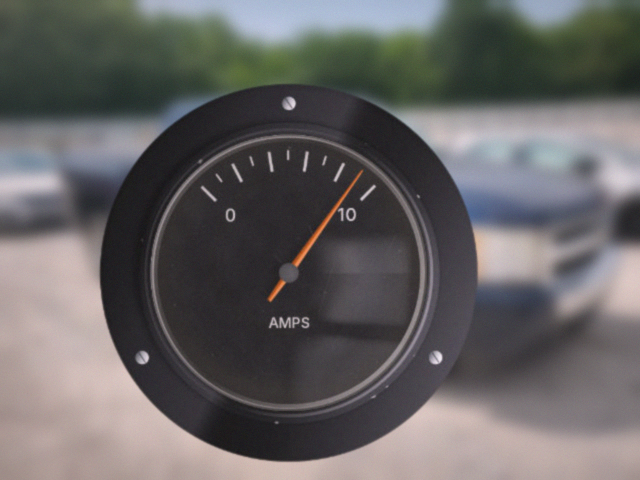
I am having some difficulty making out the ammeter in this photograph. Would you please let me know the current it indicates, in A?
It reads 9 A
